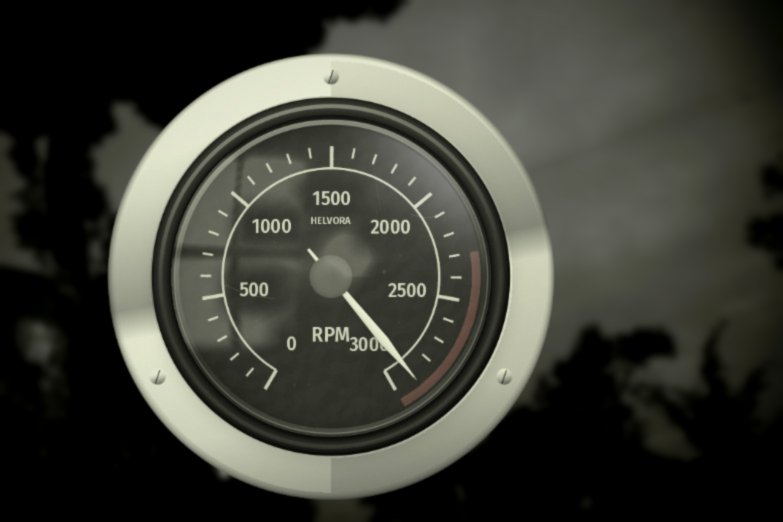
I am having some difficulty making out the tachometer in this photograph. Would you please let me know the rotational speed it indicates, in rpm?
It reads 2900 rpm
